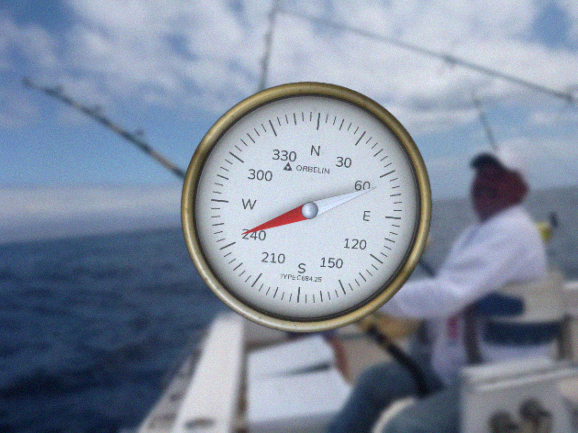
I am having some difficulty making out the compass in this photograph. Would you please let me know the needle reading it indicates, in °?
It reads 245 °
